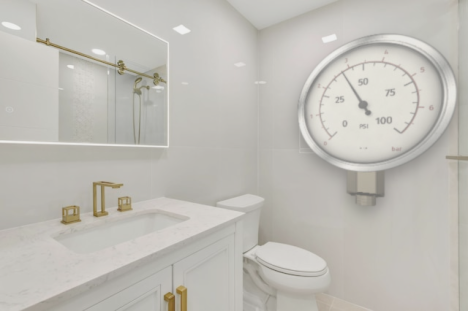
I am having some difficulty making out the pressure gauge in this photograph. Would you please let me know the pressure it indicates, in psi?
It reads 40 psi
